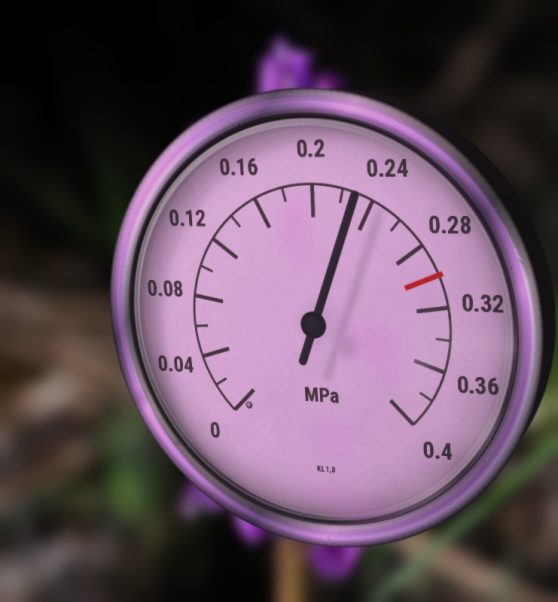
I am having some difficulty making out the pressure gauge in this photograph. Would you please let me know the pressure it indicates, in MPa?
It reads 0.23 MPa
